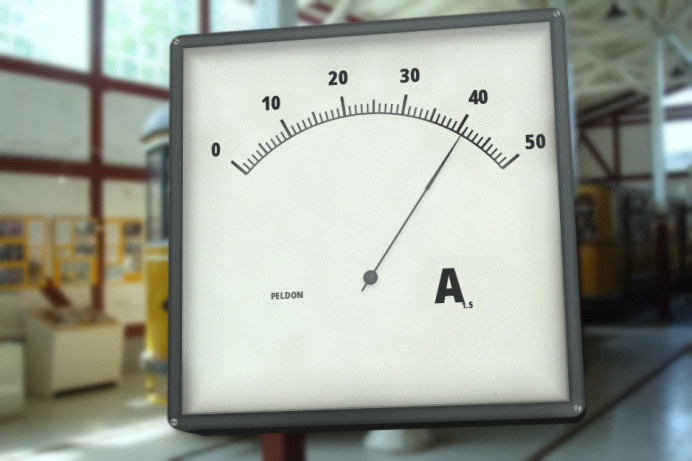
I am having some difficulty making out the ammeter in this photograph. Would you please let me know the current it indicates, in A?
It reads 41 A
